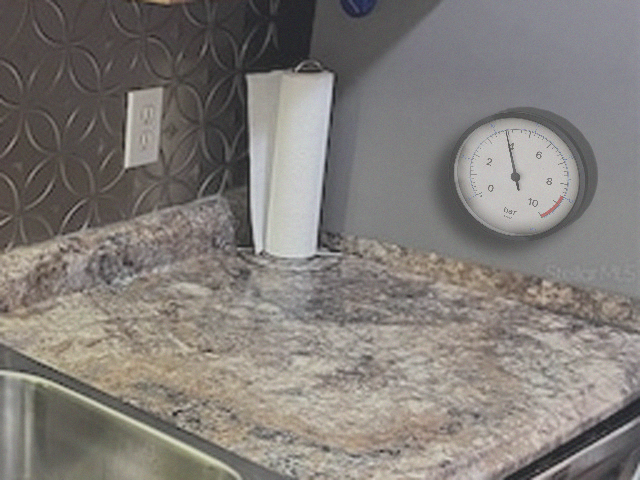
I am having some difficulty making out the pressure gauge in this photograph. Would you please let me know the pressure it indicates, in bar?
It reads 4 bar
